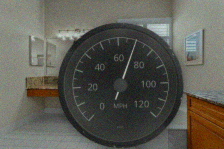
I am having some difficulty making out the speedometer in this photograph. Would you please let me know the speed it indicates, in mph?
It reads 70 mph
